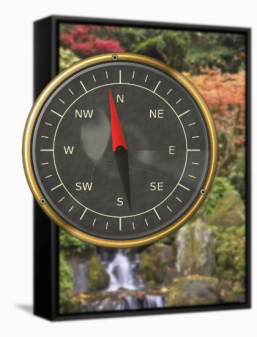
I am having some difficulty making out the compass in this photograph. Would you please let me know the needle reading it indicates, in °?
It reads 350 °
